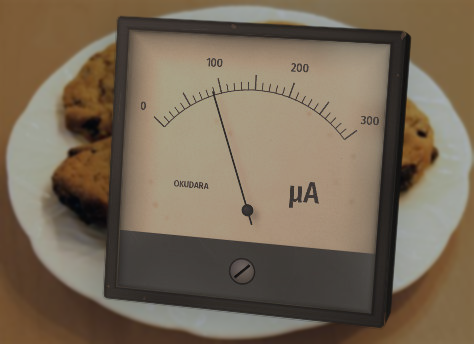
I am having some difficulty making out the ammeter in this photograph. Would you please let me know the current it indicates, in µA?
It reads 90 µA
